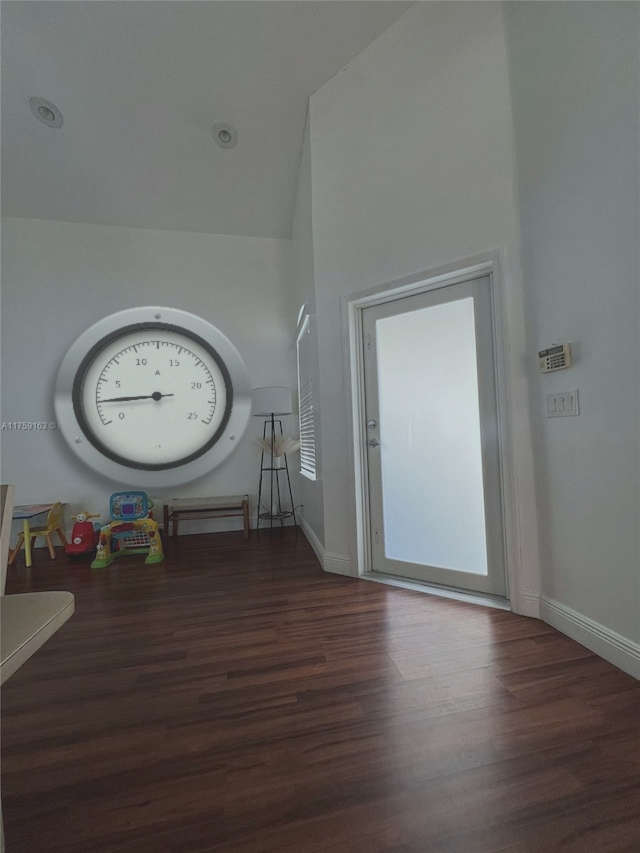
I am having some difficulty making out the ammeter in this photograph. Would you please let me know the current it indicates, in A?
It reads 2.5 A
